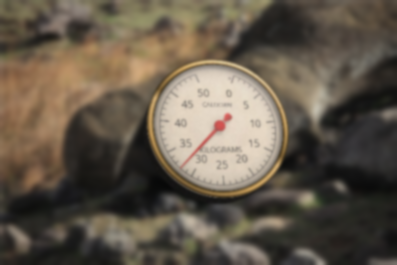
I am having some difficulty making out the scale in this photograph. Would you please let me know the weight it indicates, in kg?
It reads 32 kg
